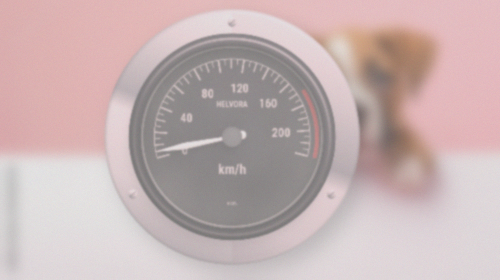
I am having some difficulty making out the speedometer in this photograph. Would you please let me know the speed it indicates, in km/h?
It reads 5 km/h
